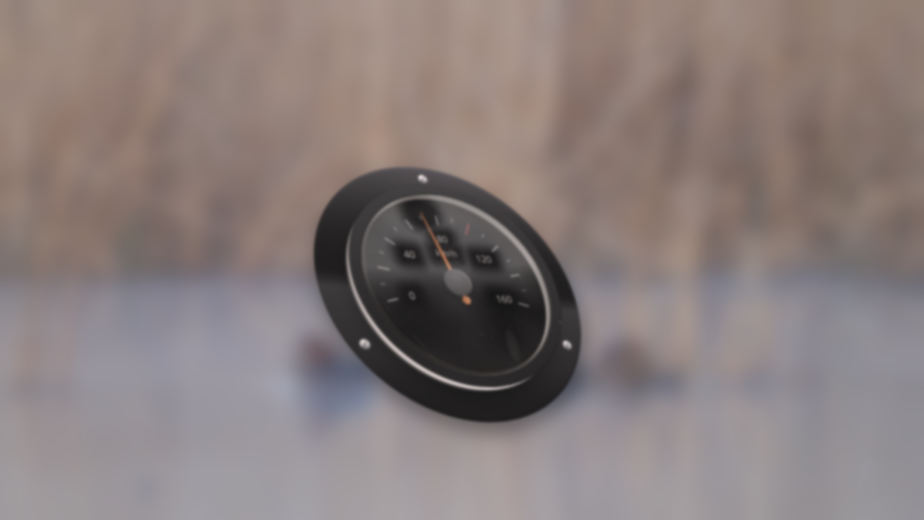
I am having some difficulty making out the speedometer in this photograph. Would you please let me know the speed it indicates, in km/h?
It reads 70 km/h
